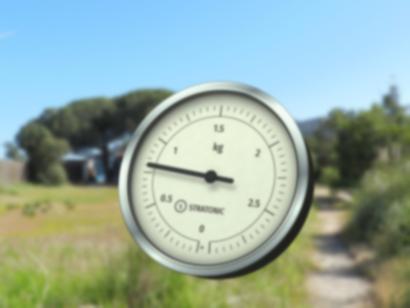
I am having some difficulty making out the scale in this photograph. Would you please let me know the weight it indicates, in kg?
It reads 0.8 kg
